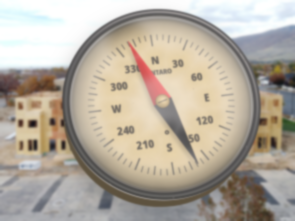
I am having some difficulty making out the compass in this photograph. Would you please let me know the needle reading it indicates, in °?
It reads 340 °
